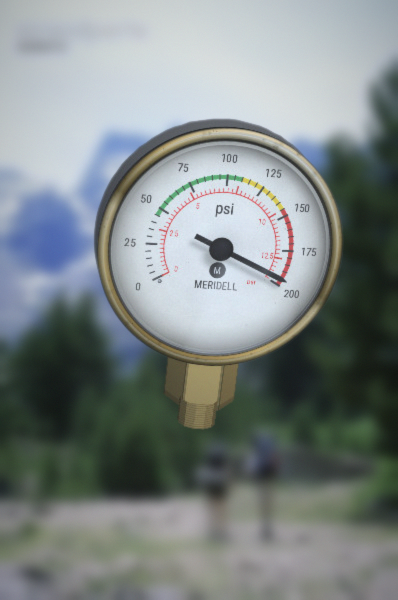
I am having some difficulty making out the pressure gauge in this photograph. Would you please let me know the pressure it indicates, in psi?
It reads 195 psi
